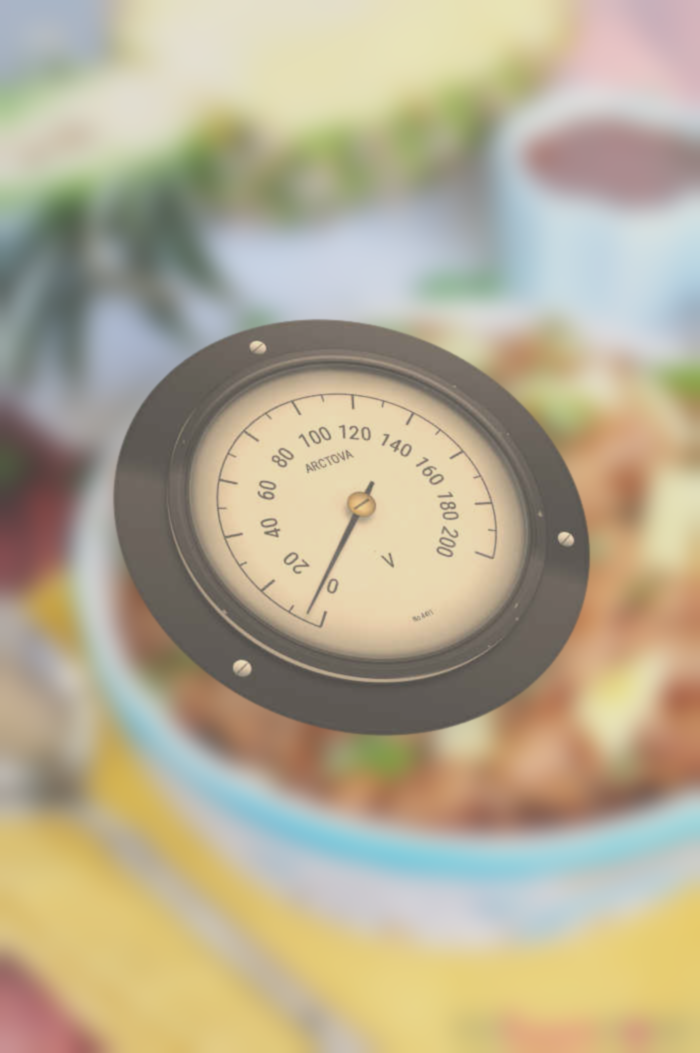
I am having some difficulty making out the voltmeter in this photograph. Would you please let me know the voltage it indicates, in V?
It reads 5 V
